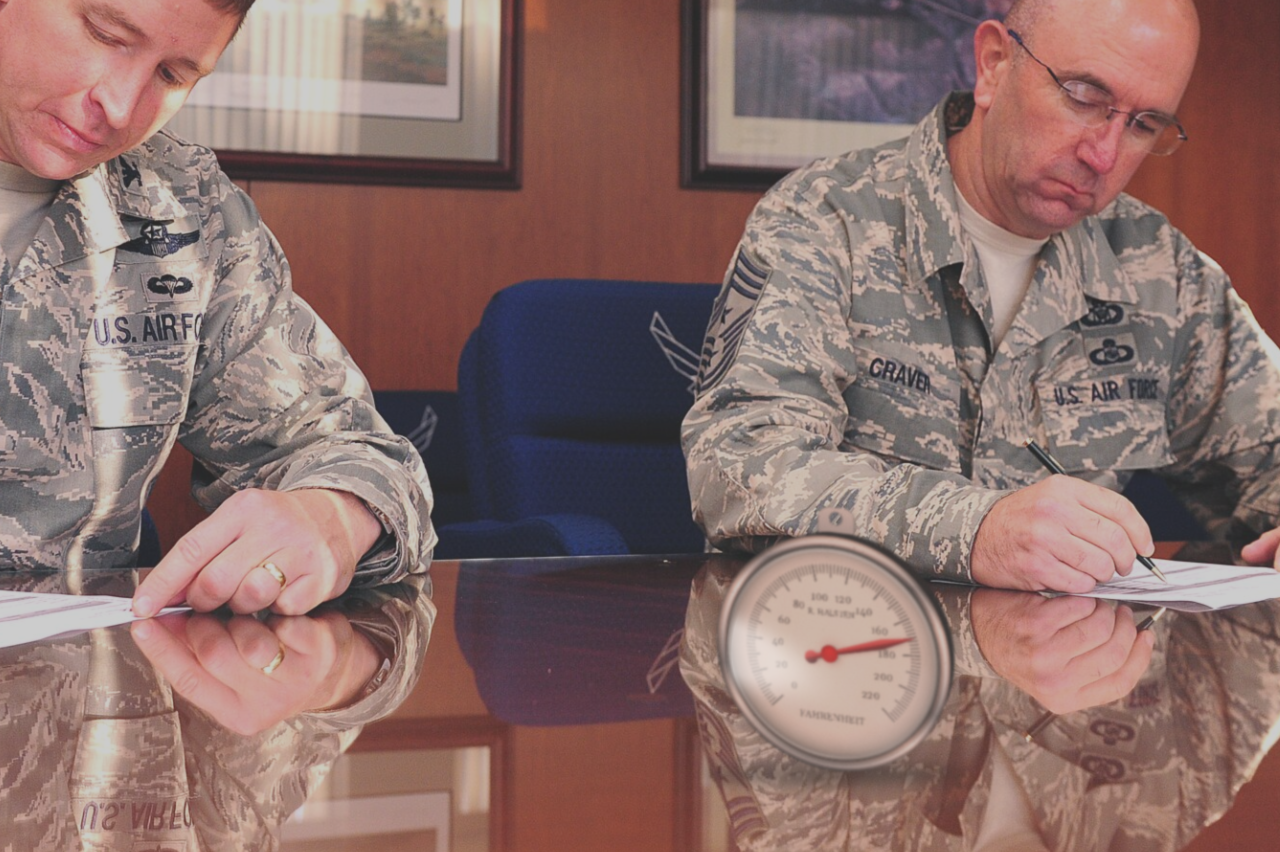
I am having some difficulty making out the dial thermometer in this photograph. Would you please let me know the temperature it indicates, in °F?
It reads 170 °F
